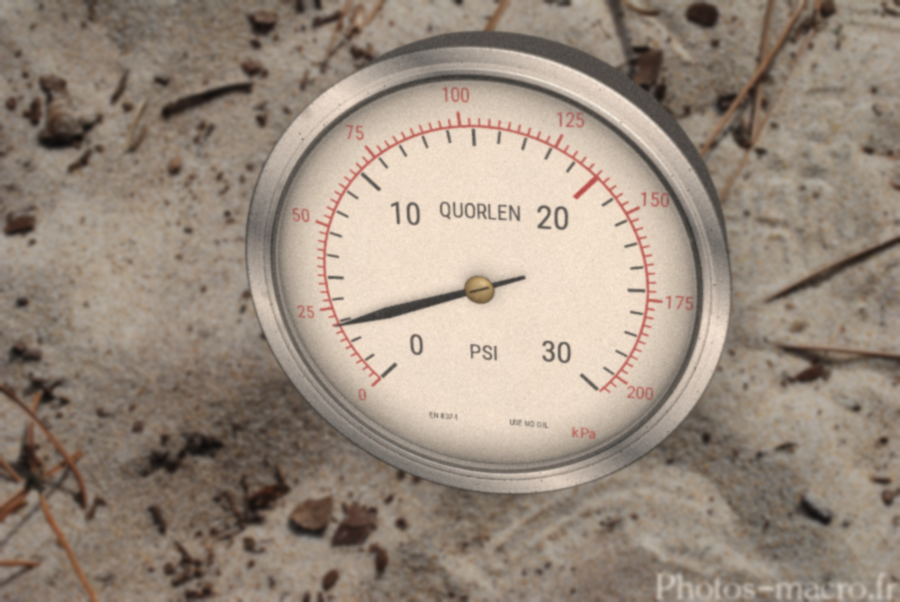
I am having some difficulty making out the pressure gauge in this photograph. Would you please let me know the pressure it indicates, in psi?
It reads 3 psi
